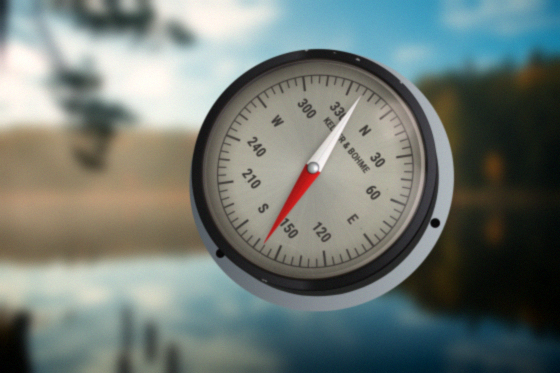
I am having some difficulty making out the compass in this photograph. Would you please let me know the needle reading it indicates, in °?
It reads 160 °
